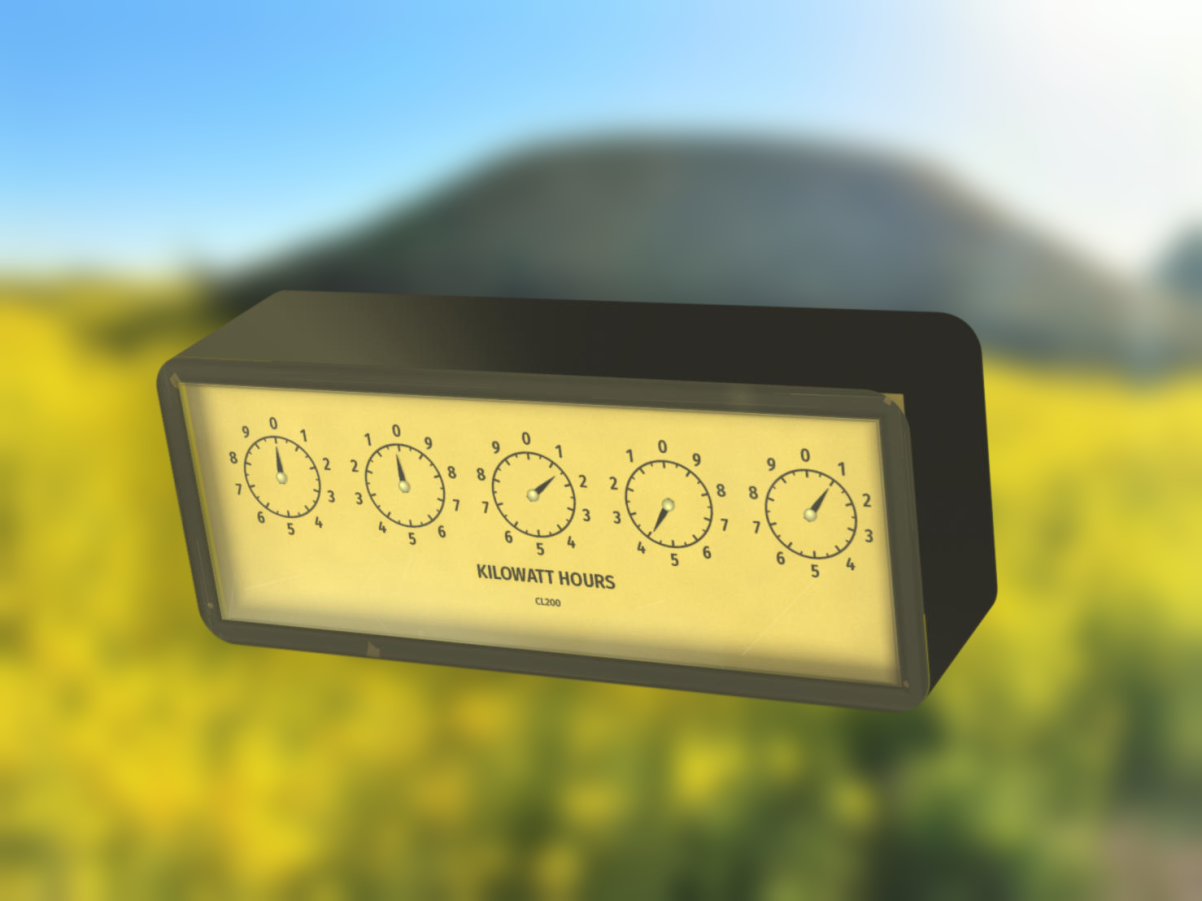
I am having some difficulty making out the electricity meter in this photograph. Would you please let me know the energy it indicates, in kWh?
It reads 141 kWh
